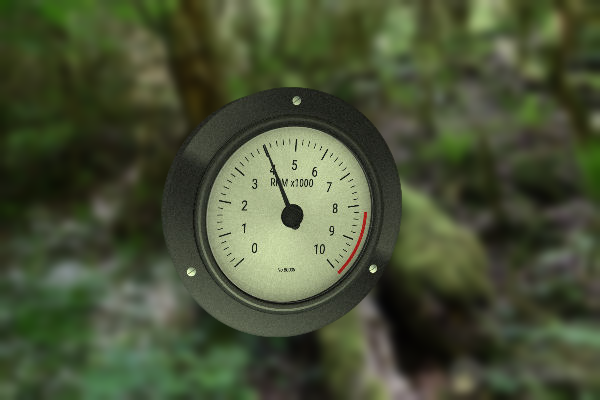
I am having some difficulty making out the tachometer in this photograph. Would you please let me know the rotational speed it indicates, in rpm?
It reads 4000 rpm
